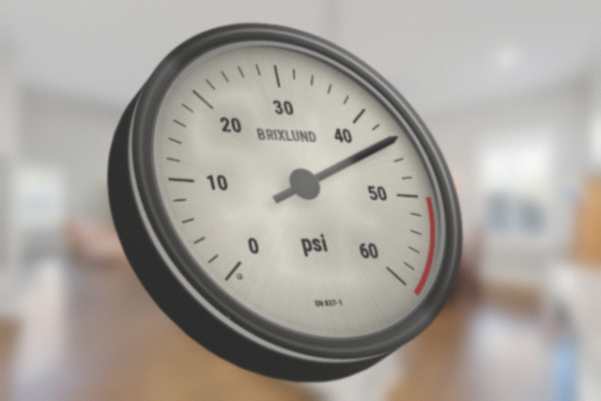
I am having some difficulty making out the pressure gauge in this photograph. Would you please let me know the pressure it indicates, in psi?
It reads 44 psi
